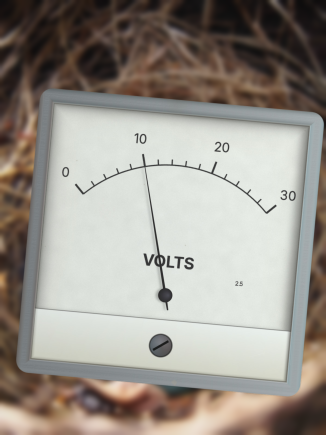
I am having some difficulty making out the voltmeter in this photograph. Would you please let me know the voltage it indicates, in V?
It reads 10 V
